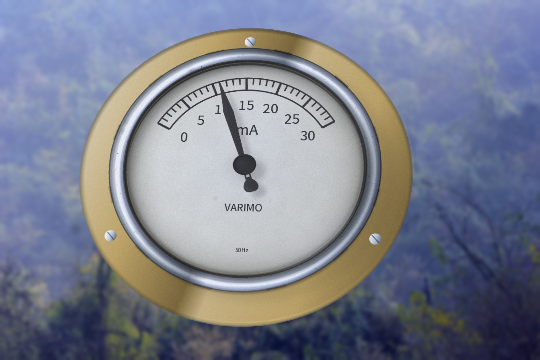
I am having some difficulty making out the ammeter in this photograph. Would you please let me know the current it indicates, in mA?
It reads 11 mA
